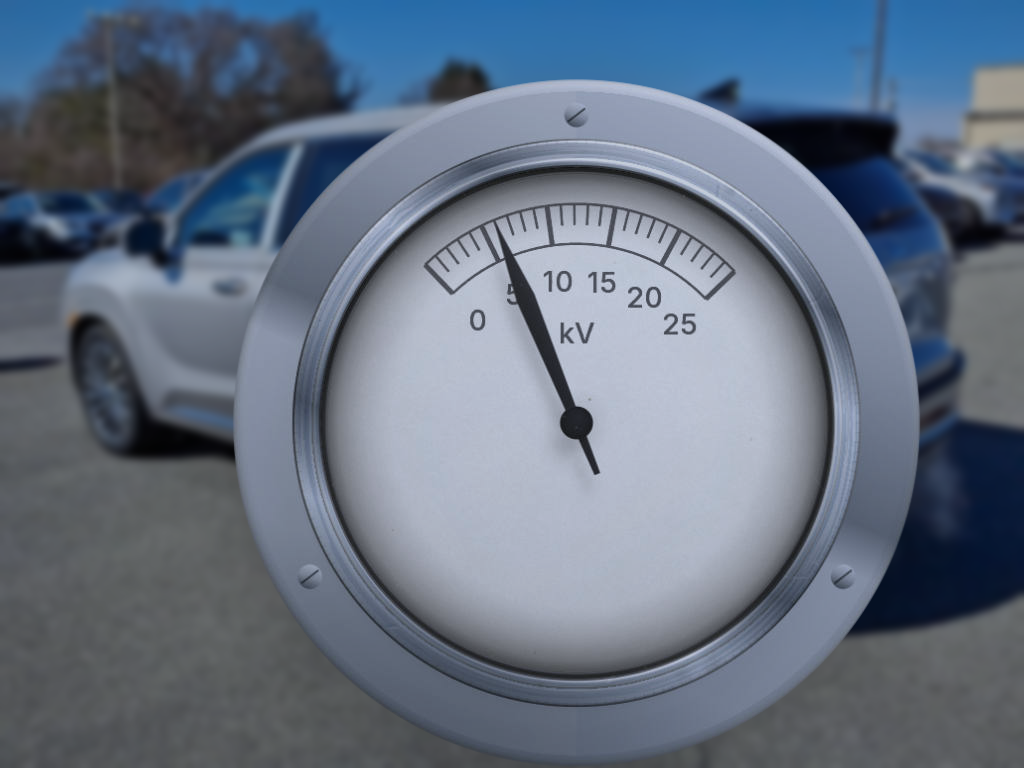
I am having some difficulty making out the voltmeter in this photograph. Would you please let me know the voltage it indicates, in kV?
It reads 6 kV
